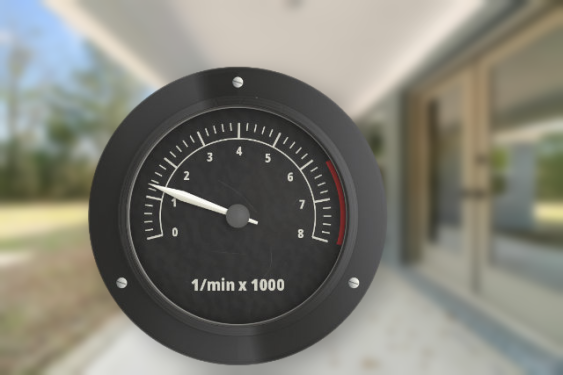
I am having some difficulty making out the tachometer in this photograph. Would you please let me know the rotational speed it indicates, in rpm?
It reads 1300 rpm
